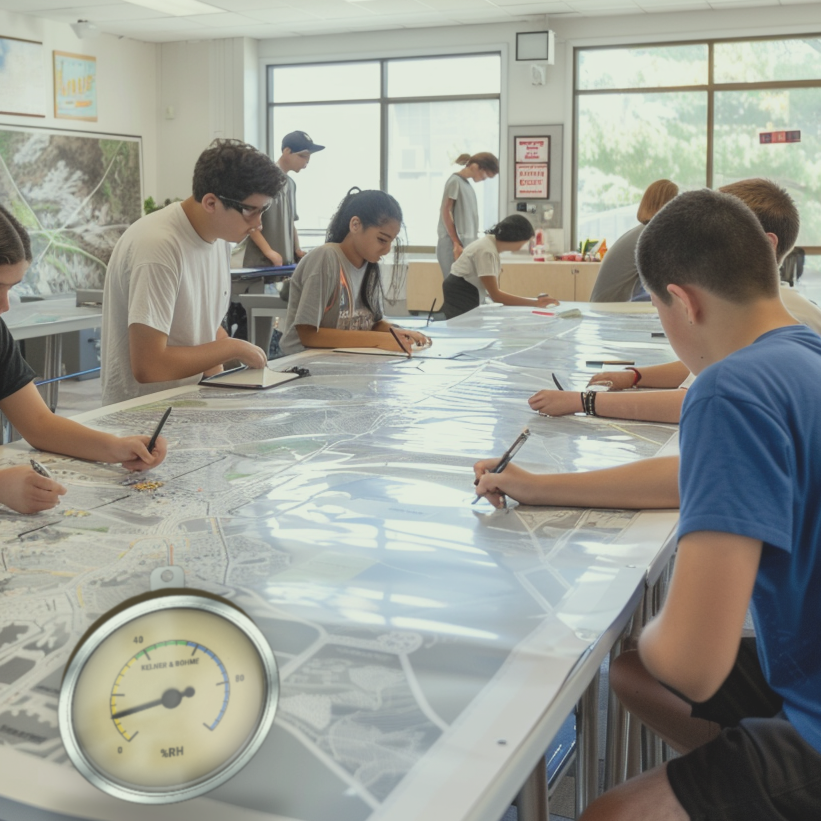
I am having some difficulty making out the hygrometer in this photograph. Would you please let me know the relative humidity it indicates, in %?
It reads 12 %
